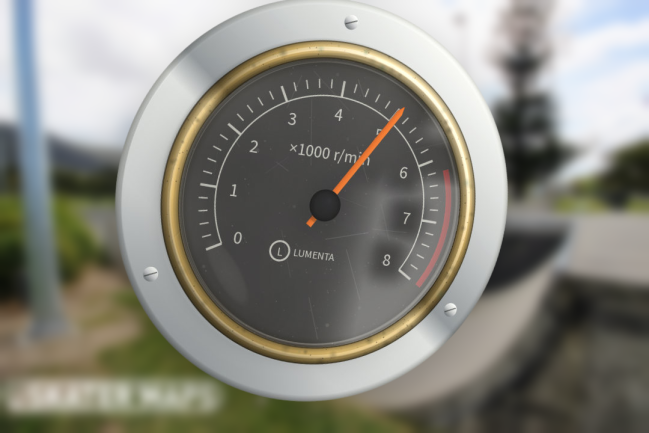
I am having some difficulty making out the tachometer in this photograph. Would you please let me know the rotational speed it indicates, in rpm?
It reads 5000 rpm
